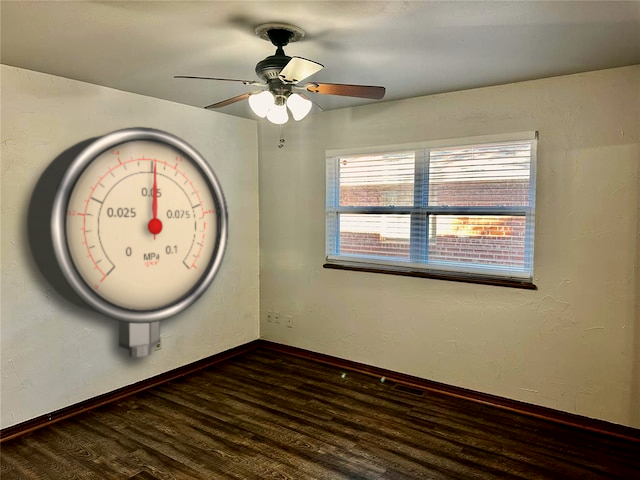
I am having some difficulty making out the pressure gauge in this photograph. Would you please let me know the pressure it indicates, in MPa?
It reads 0.05 MPa
